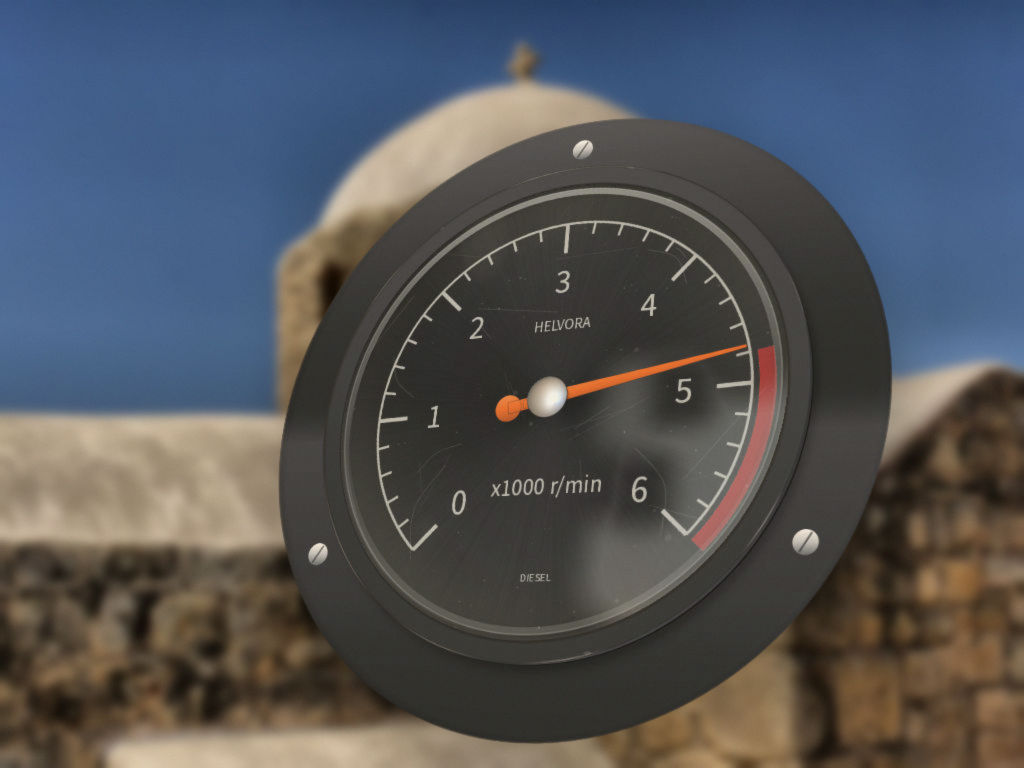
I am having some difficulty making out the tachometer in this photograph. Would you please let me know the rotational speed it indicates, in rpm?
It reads 4800 rpm
